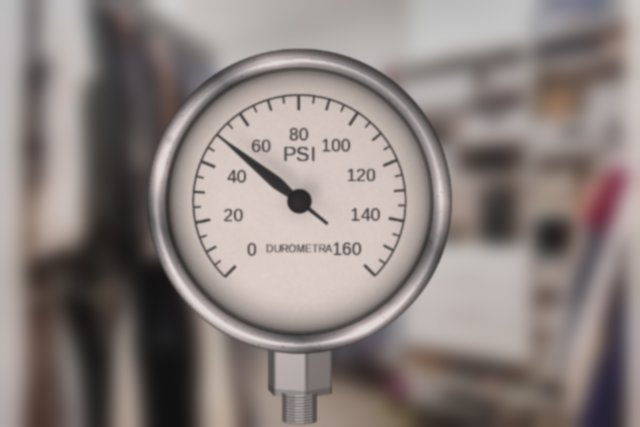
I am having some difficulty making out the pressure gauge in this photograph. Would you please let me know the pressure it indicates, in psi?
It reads 50 psi
